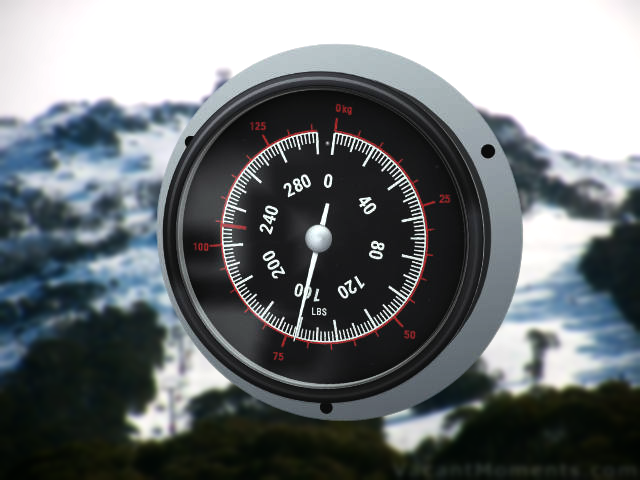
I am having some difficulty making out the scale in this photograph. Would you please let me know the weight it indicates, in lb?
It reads 160 lb
